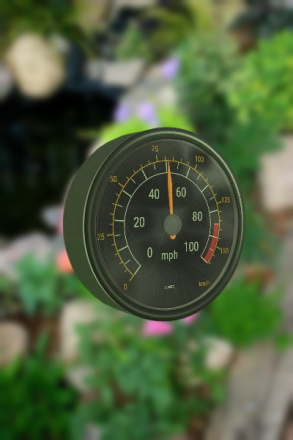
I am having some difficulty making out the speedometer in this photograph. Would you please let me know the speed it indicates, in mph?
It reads 50 mph
